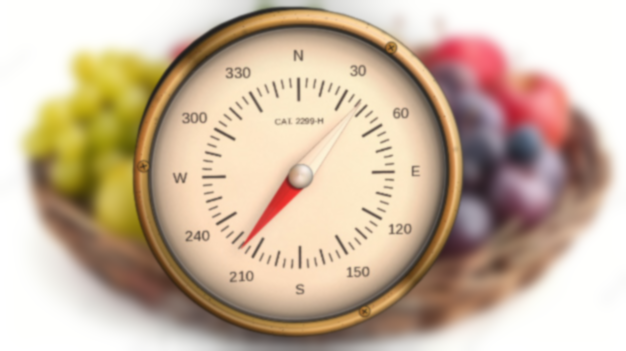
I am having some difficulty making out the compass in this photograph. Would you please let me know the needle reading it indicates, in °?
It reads 220 °
